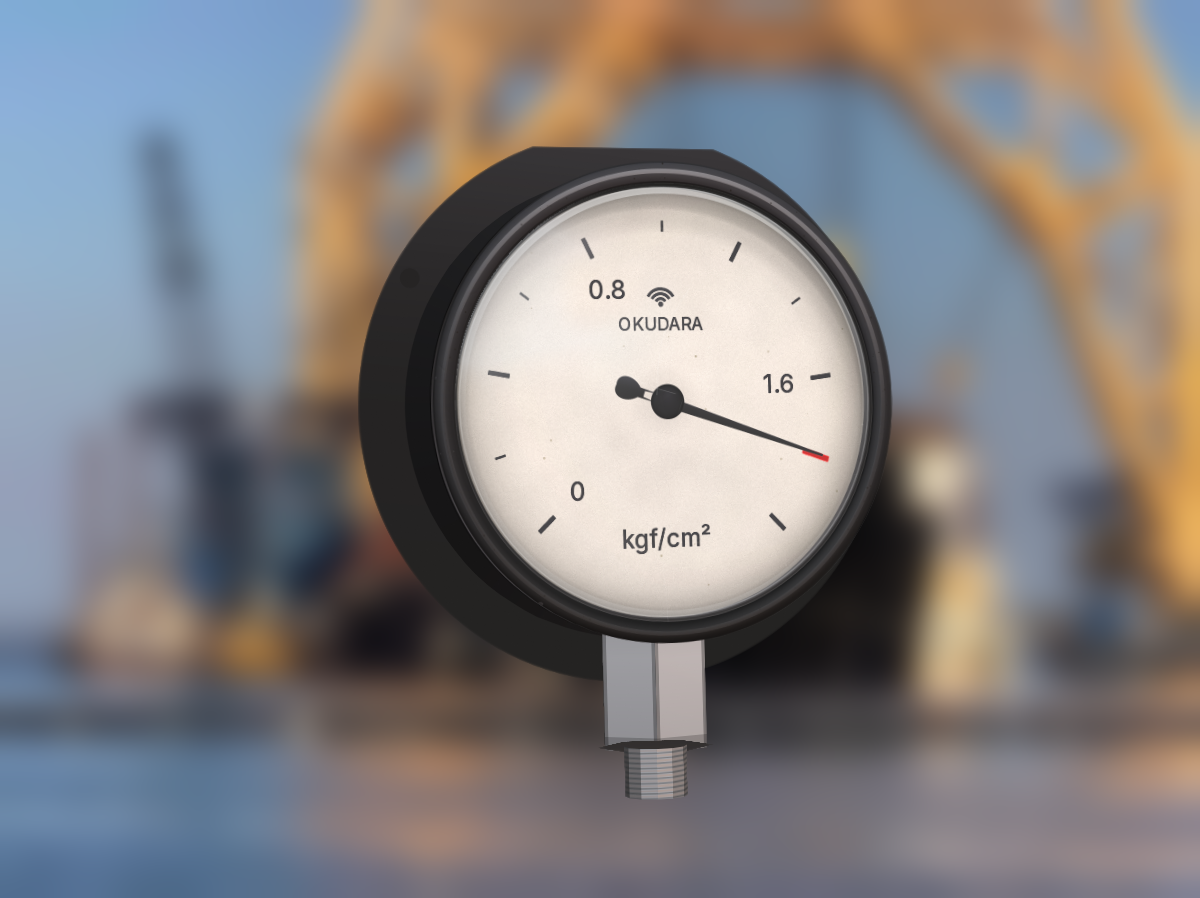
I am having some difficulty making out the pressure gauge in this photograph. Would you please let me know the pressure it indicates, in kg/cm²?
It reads 1.8 kg/cm²
